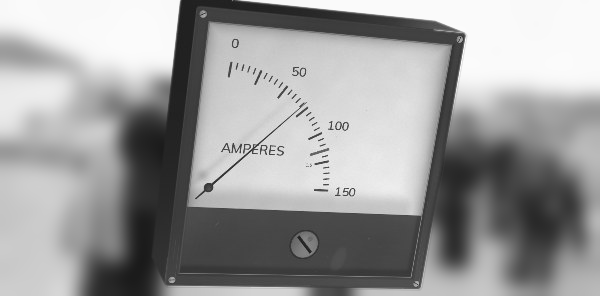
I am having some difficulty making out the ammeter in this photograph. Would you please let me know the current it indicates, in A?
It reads 70 A
